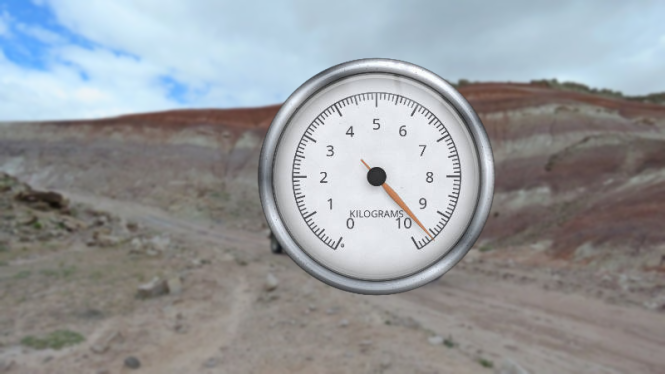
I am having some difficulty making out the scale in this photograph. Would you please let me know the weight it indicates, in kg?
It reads 9.6 kg
